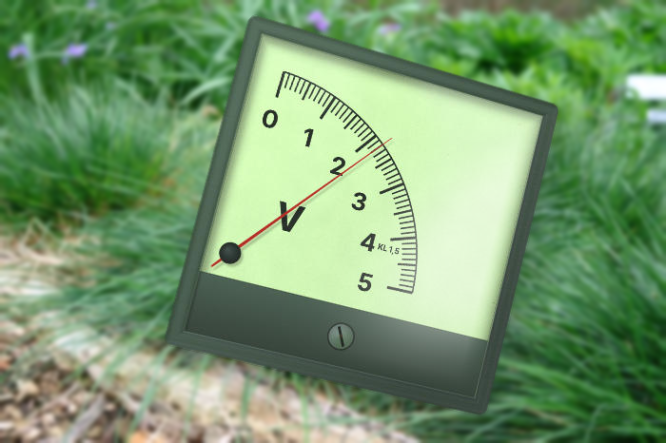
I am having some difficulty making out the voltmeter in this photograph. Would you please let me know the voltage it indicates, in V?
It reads 2.2 V
